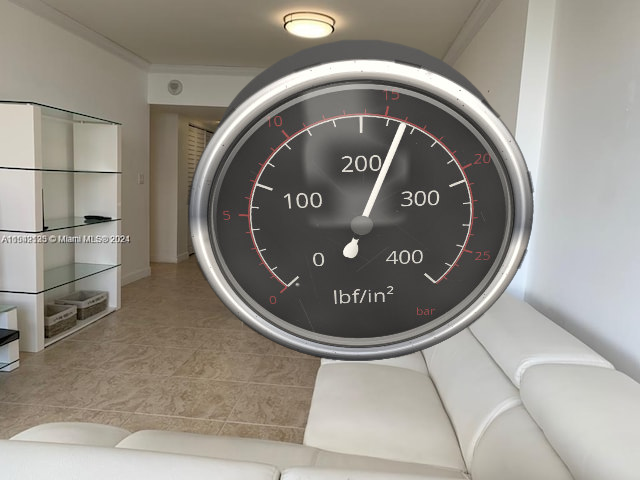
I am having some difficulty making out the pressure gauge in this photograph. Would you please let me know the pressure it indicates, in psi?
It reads 230 psi
